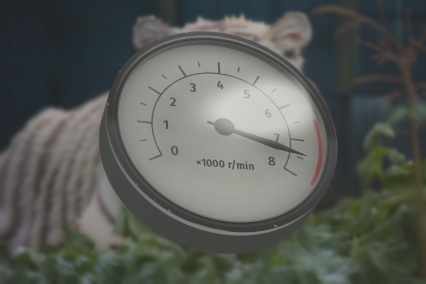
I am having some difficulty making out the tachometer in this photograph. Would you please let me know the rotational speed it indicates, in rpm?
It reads 7500 rpm
